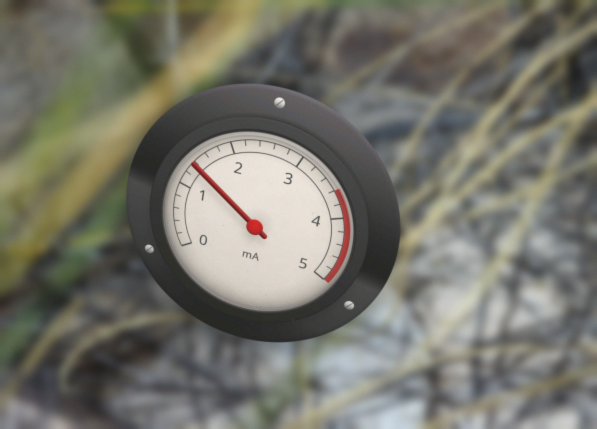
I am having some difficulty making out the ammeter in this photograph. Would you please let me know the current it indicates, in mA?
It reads 1.4 mA
